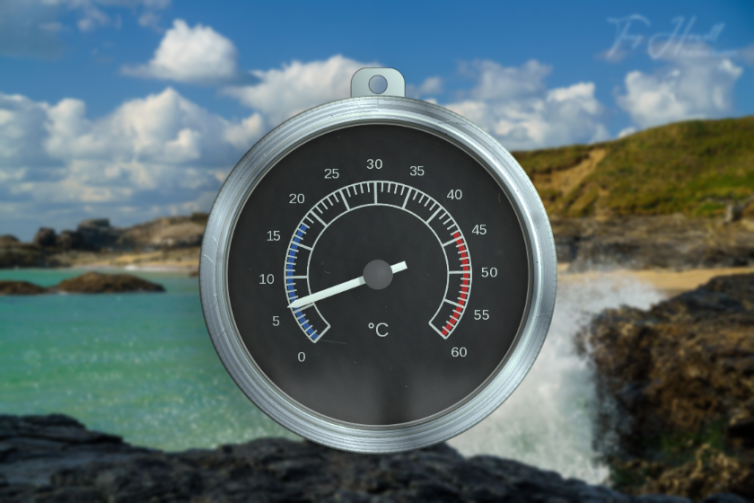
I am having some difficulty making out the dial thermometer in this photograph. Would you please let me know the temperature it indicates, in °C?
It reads 6 °C
